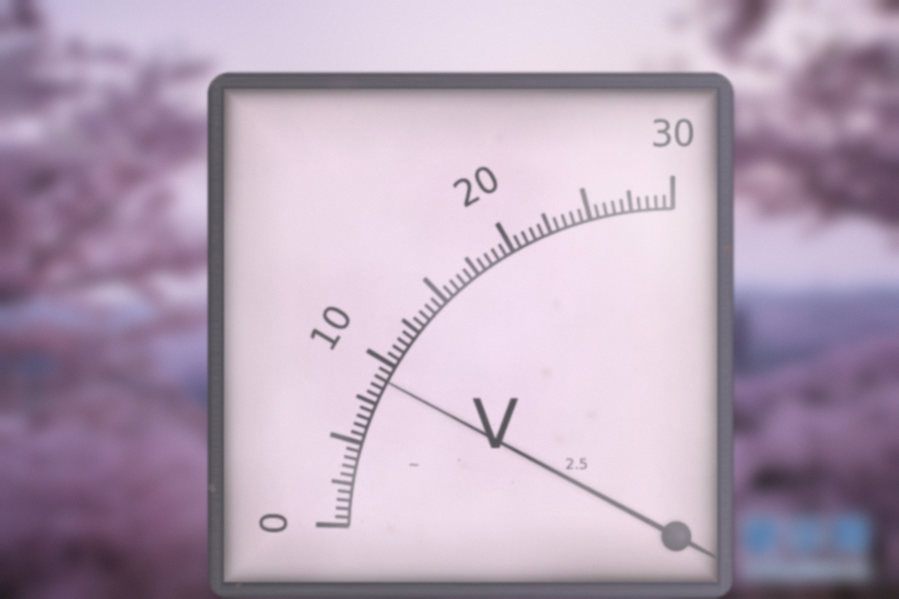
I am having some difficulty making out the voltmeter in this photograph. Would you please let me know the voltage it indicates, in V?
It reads 9 V
